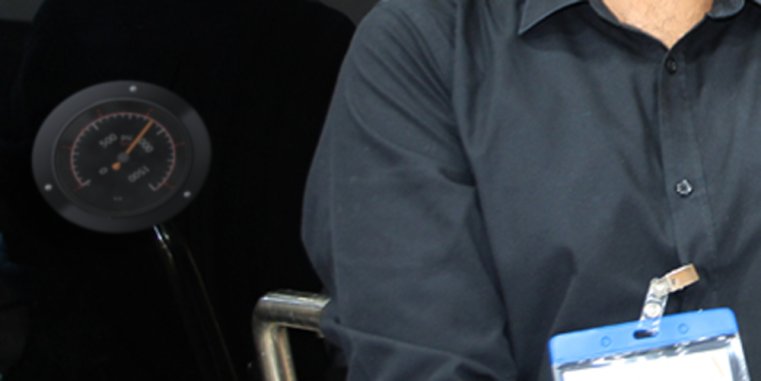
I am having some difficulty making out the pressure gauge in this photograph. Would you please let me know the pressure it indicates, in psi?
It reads 900 psi
